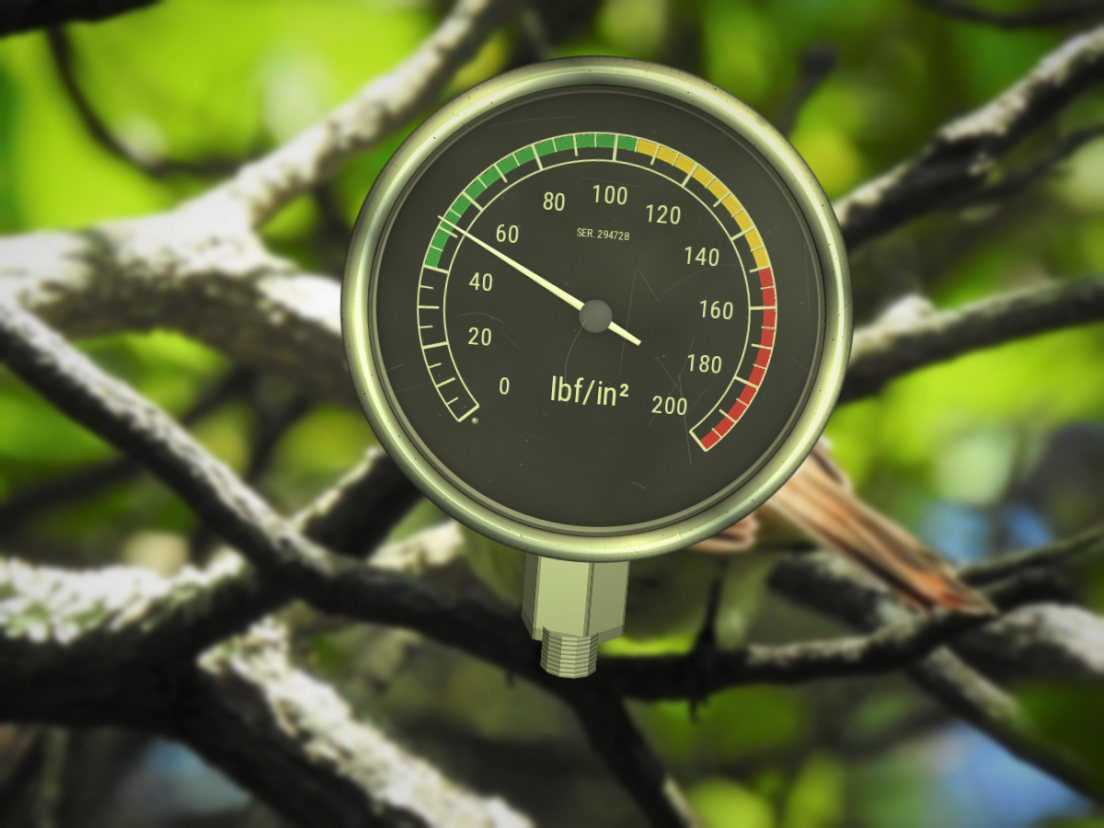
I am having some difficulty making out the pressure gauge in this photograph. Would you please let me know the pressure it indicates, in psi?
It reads 52.5 psi
